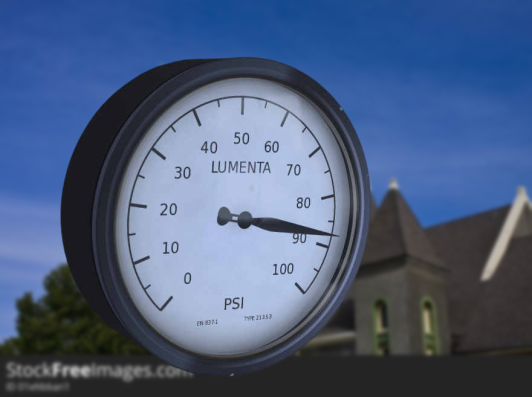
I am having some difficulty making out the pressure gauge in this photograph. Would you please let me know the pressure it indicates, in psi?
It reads 87.5 psi
